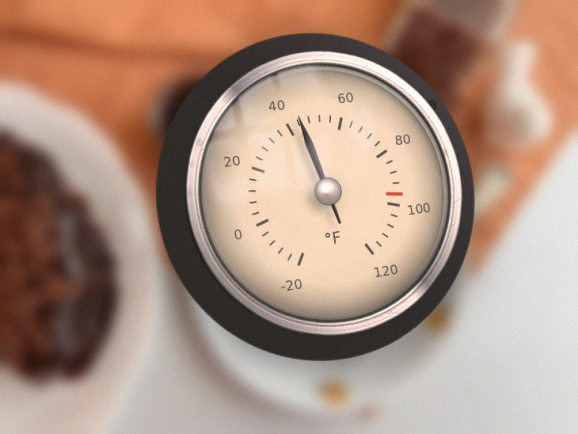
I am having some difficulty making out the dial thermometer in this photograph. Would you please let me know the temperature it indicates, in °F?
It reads 44 °F
